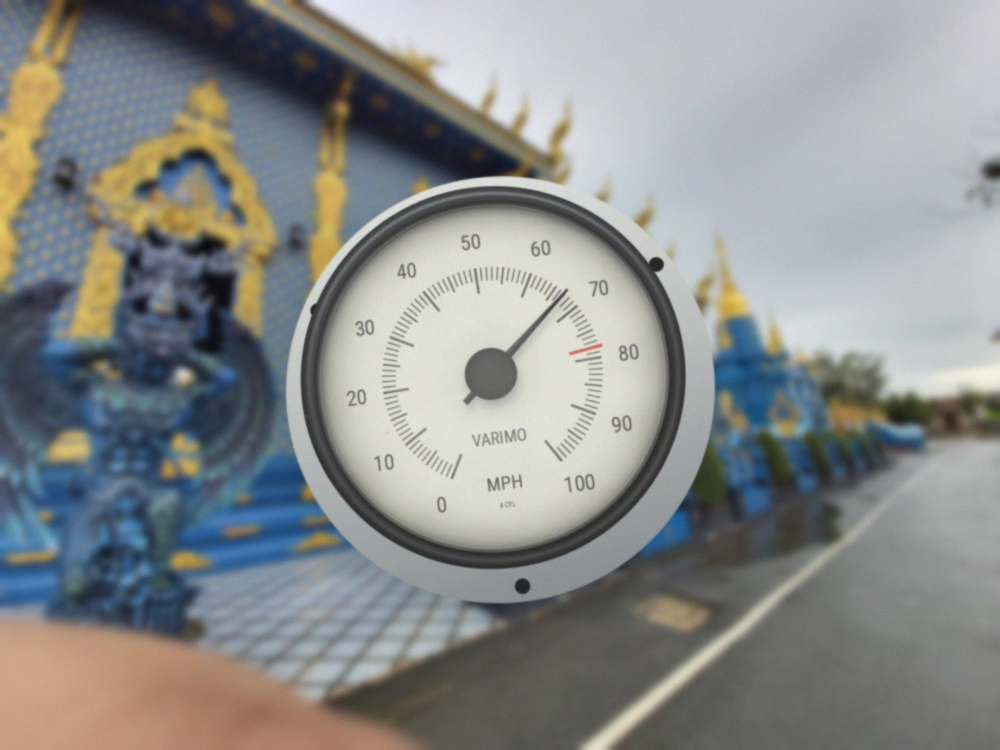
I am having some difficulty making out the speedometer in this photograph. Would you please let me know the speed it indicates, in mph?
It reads 67 mph
